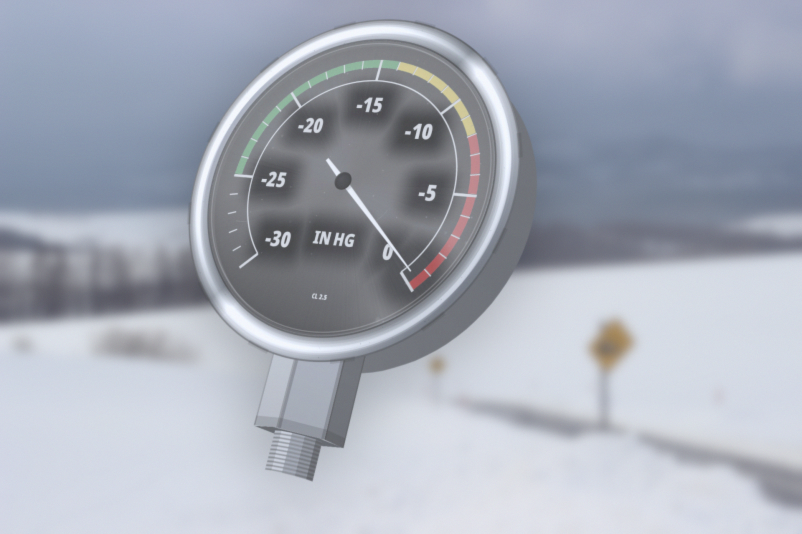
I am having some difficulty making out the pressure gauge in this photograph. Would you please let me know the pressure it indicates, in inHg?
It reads -0.5 inHg
